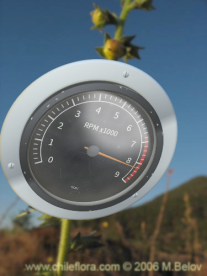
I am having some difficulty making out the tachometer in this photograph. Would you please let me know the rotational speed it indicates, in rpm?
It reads 8200 rpm
